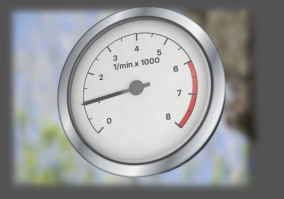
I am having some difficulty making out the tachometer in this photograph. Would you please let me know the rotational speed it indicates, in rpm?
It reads 1000 rpm
